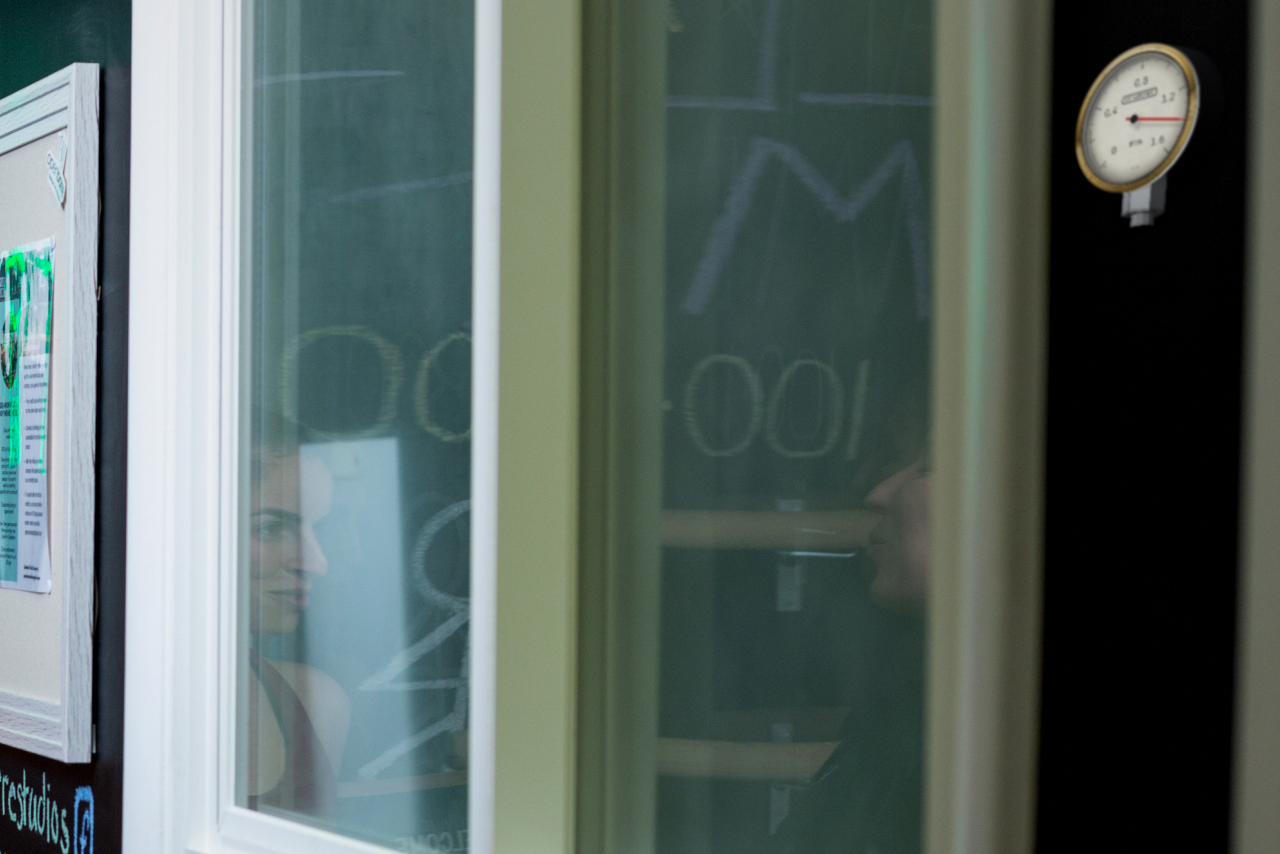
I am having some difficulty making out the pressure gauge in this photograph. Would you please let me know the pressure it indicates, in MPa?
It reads 1.4 MPa
